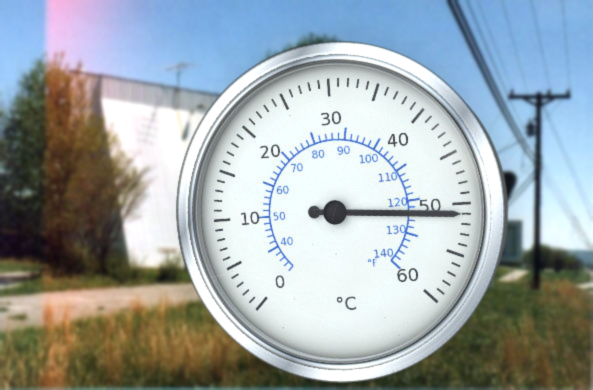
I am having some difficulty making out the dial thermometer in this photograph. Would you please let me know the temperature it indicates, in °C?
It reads 51 °C
